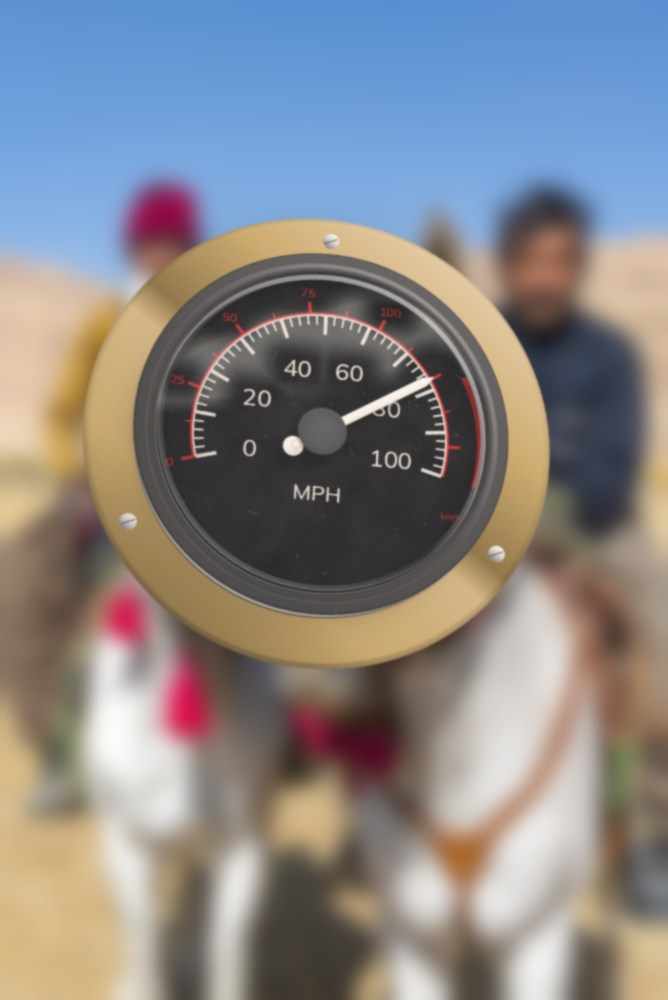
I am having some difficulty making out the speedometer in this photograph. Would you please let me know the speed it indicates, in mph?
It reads 78 mph
